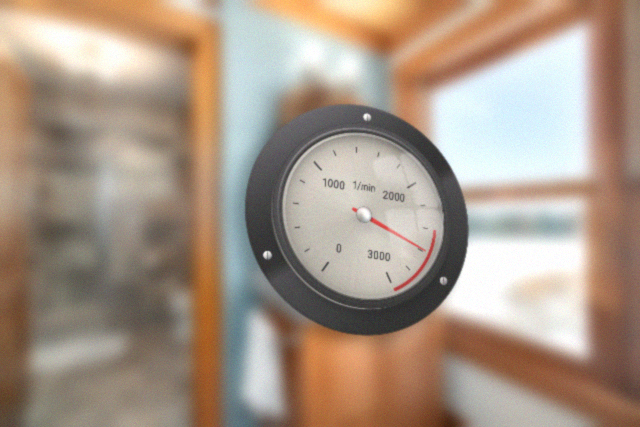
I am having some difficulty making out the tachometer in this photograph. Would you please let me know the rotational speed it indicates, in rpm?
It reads 2600 rpm
